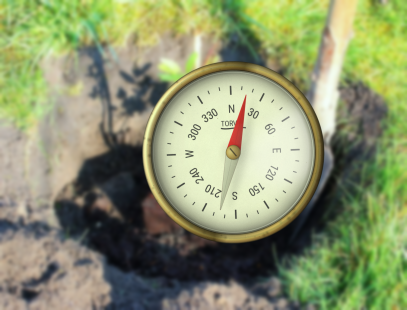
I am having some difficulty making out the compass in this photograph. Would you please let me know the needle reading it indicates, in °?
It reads 15 °
